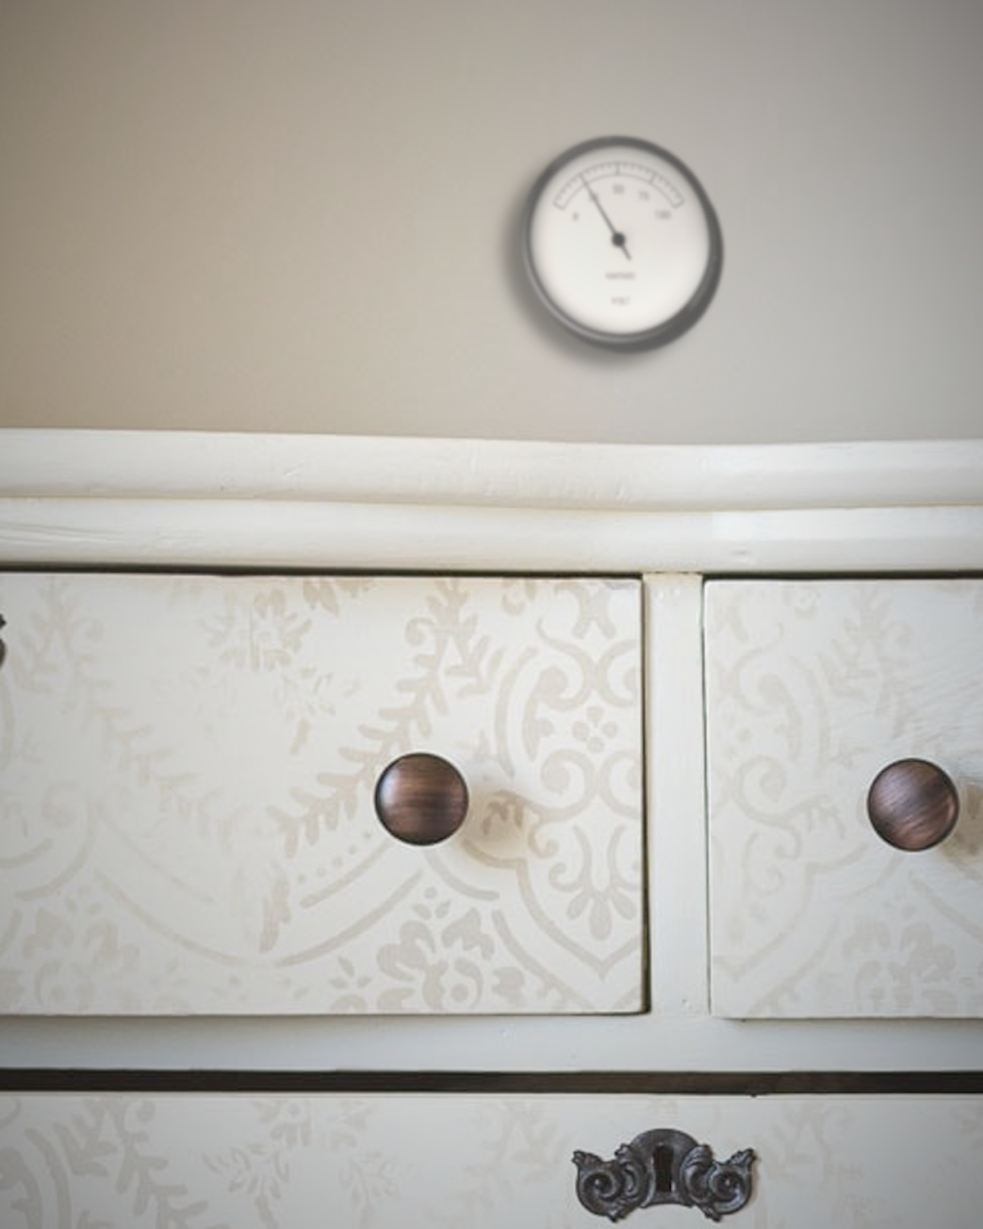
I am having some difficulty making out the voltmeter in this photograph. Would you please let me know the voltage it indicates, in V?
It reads 25 V
